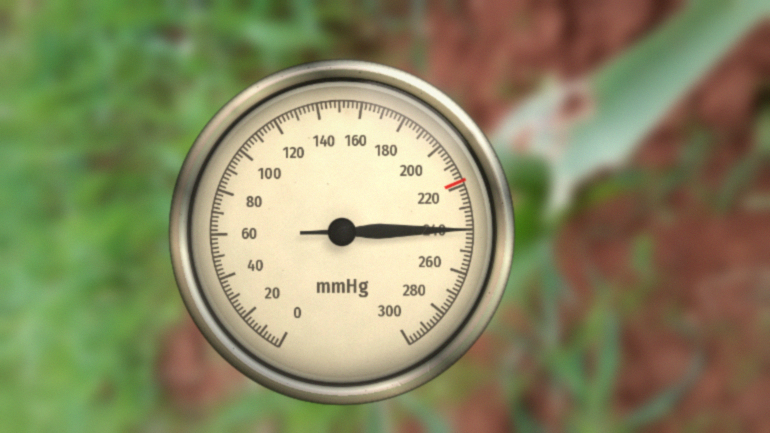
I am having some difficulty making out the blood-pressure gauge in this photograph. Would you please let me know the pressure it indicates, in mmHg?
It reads 240 mmHg
